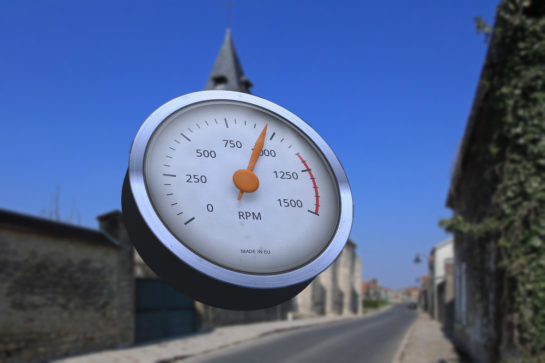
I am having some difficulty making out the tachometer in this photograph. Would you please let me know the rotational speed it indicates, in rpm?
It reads 950 rpm
